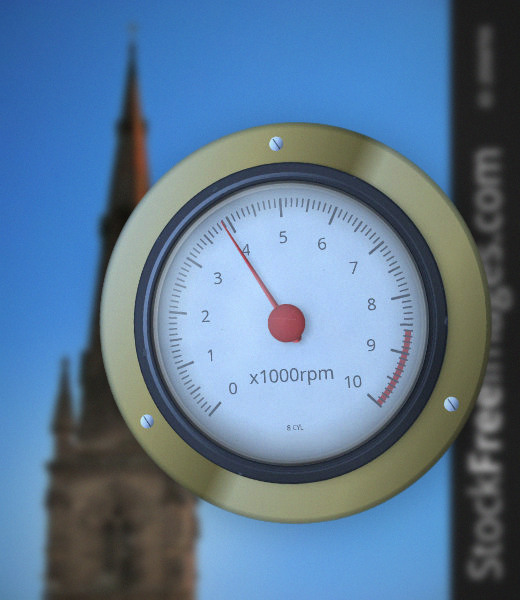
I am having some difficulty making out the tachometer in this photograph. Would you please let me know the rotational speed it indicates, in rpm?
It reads 3900 rpm
